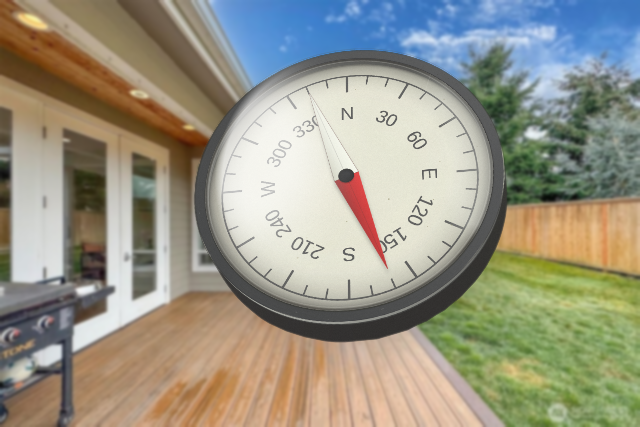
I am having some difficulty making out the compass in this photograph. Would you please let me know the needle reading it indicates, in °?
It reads 160 °
